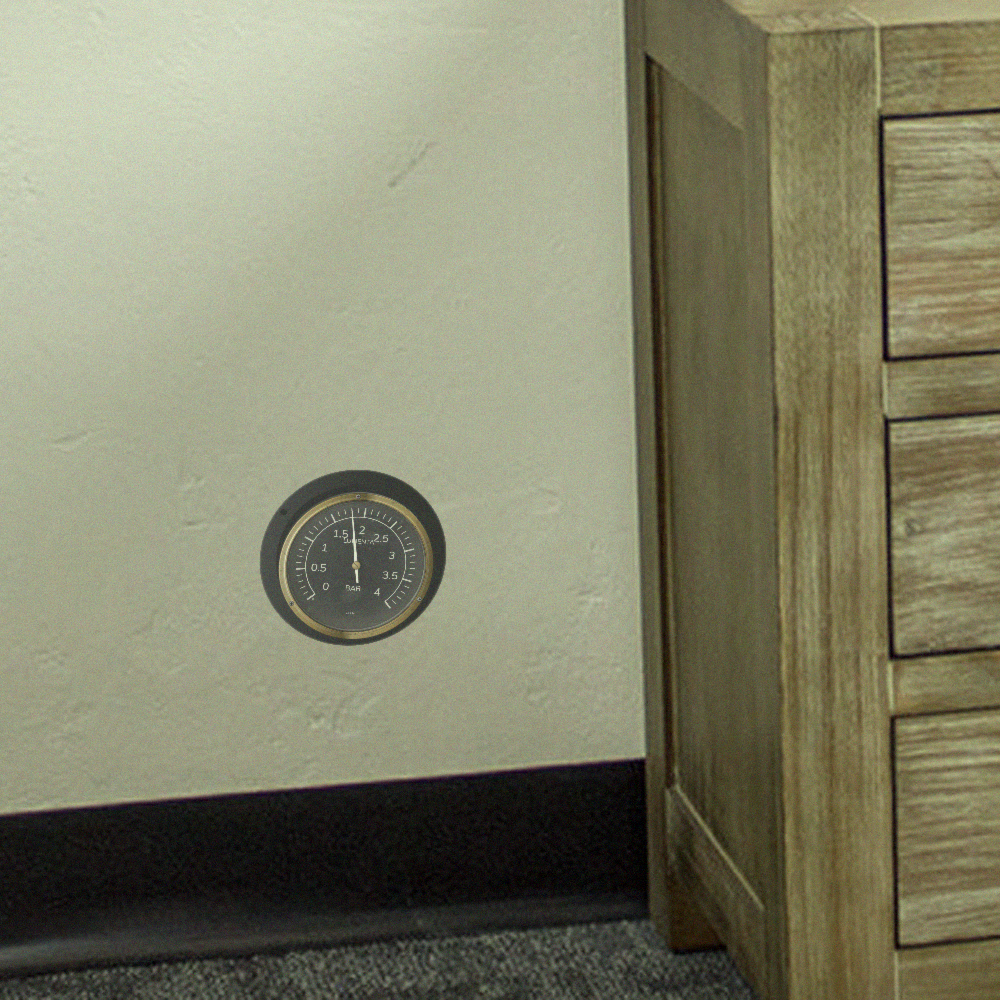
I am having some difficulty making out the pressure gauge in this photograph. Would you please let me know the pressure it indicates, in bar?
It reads 1.8 bar
